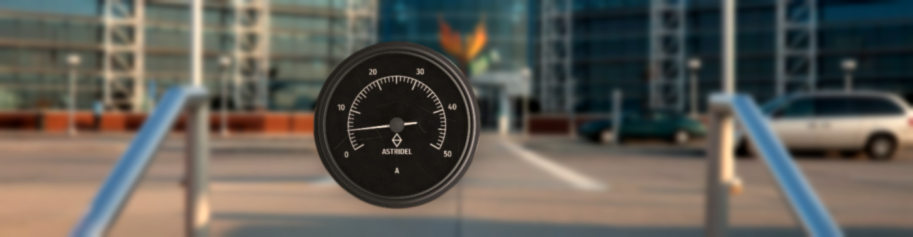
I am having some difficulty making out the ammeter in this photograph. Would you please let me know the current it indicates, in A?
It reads 5 A
